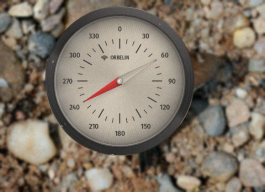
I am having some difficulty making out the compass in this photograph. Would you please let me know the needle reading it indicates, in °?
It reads 240 °
